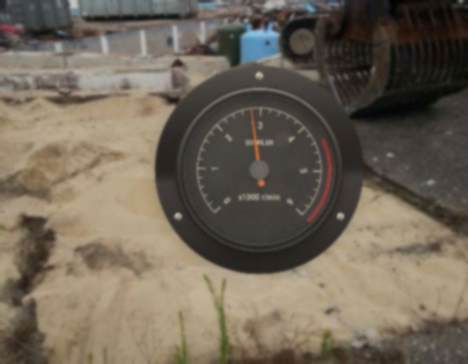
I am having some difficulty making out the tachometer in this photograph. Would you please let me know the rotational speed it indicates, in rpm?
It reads 2800 rpm
